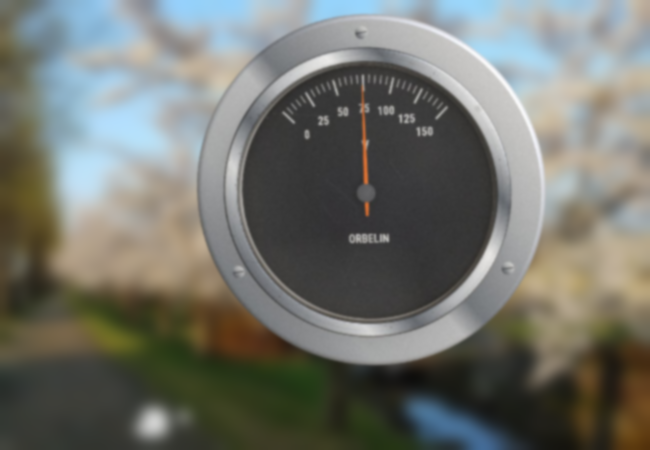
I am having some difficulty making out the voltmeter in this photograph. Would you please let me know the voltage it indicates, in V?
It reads 75 V
